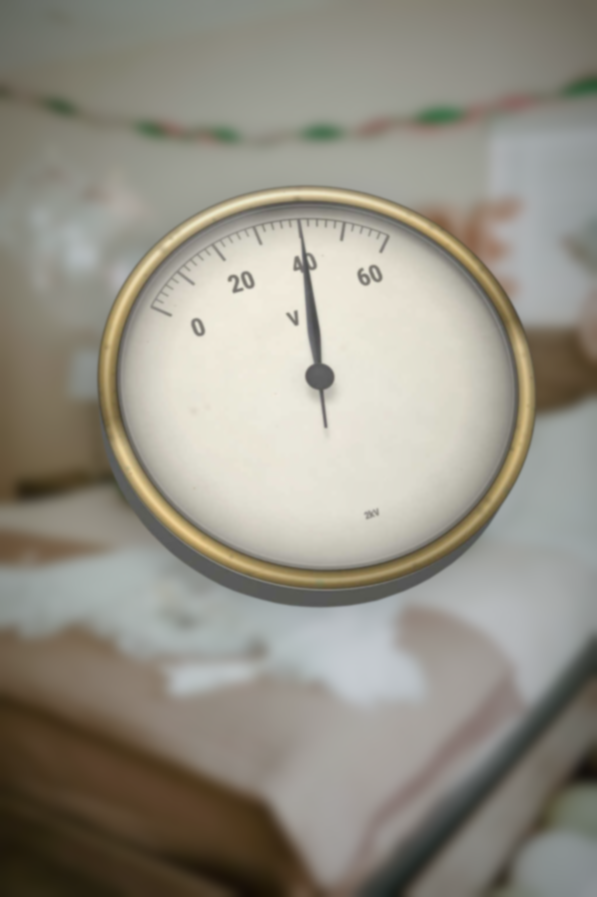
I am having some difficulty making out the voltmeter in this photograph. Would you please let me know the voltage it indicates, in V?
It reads 40 V
